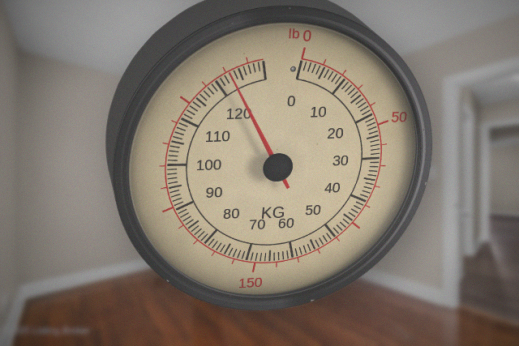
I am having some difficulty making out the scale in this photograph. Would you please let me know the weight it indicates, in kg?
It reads 123 kg
